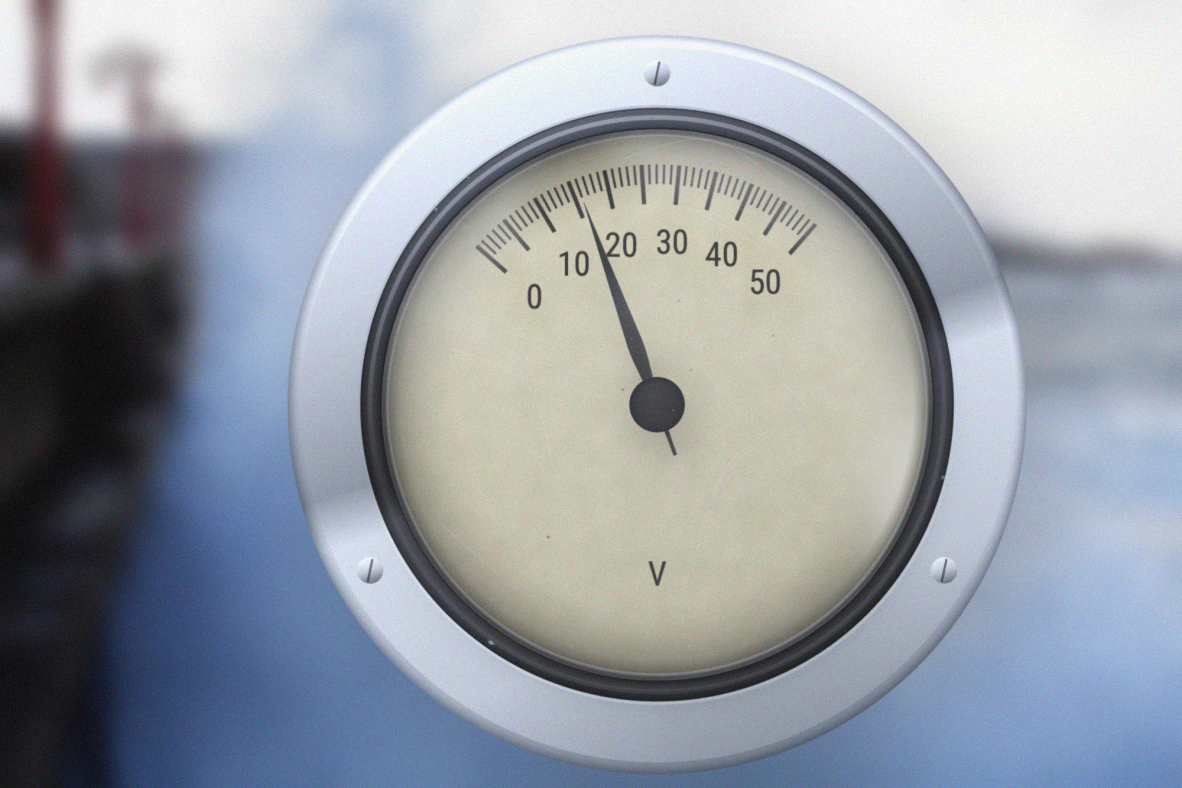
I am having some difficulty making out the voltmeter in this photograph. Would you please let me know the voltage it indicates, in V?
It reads 16 V
